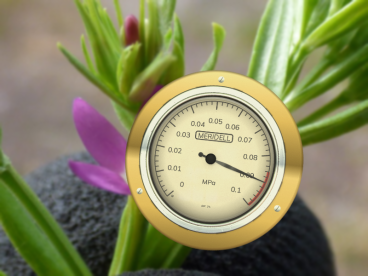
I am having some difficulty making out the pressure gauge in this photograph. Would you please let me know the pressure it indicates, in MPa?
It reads 0.09 MPa
